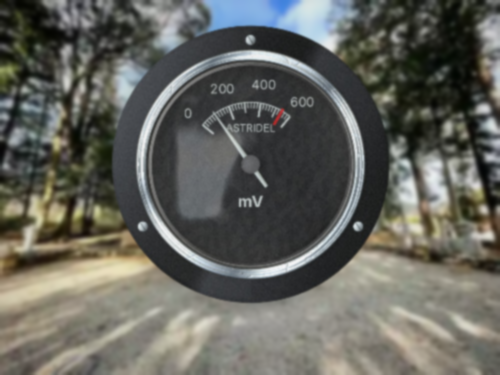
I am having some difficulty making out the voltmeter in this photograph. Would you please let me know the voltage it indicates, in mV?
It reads 100 mV
